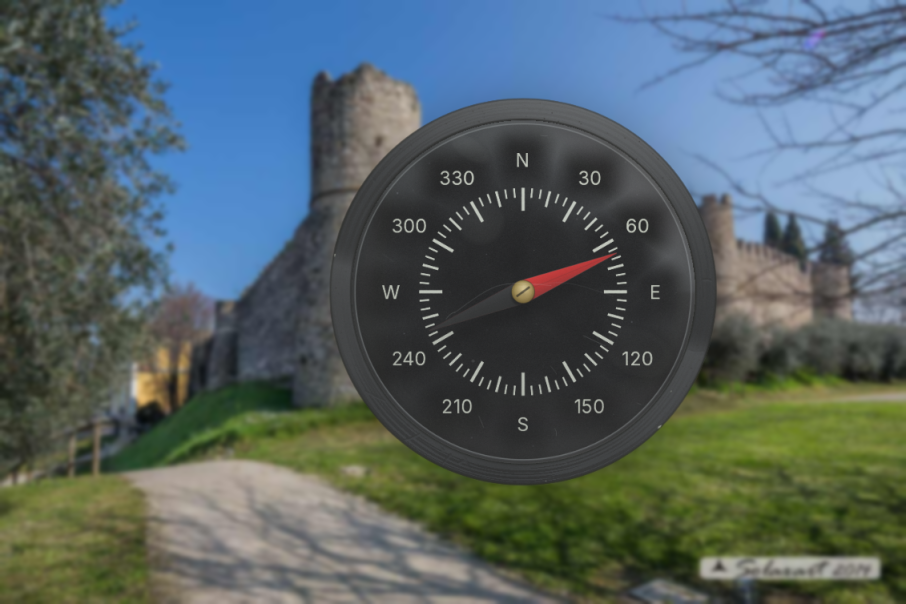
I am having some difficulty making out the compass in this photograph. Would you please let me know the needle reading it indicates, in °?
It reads 67.5 °
